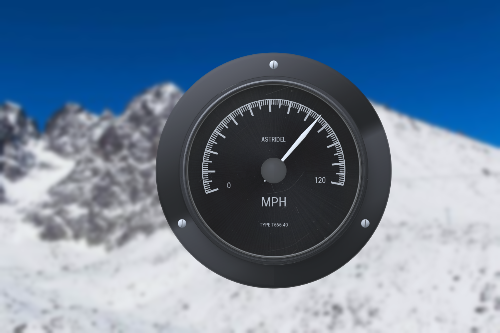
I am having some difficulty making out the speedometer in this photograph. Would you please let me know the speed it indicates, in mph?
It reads 85 mph
